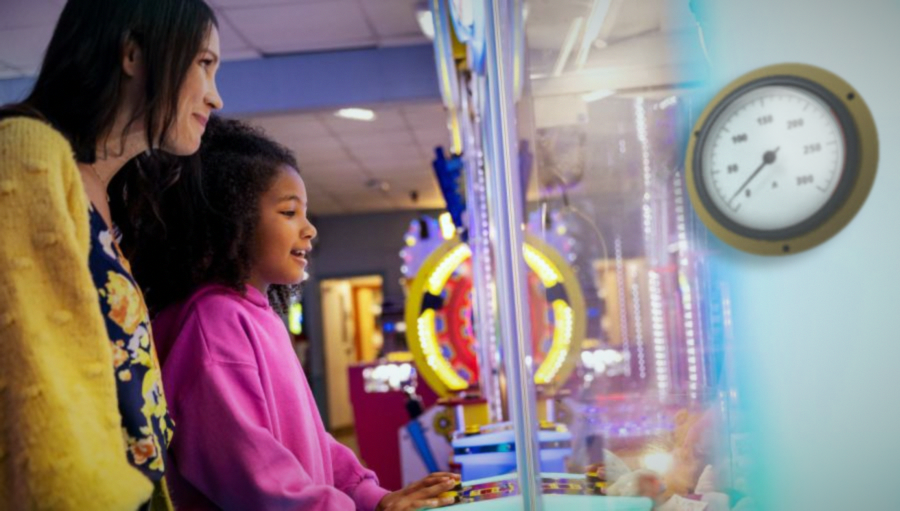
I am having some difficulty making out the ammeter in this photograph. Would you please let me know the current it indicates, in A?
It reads 10 A
